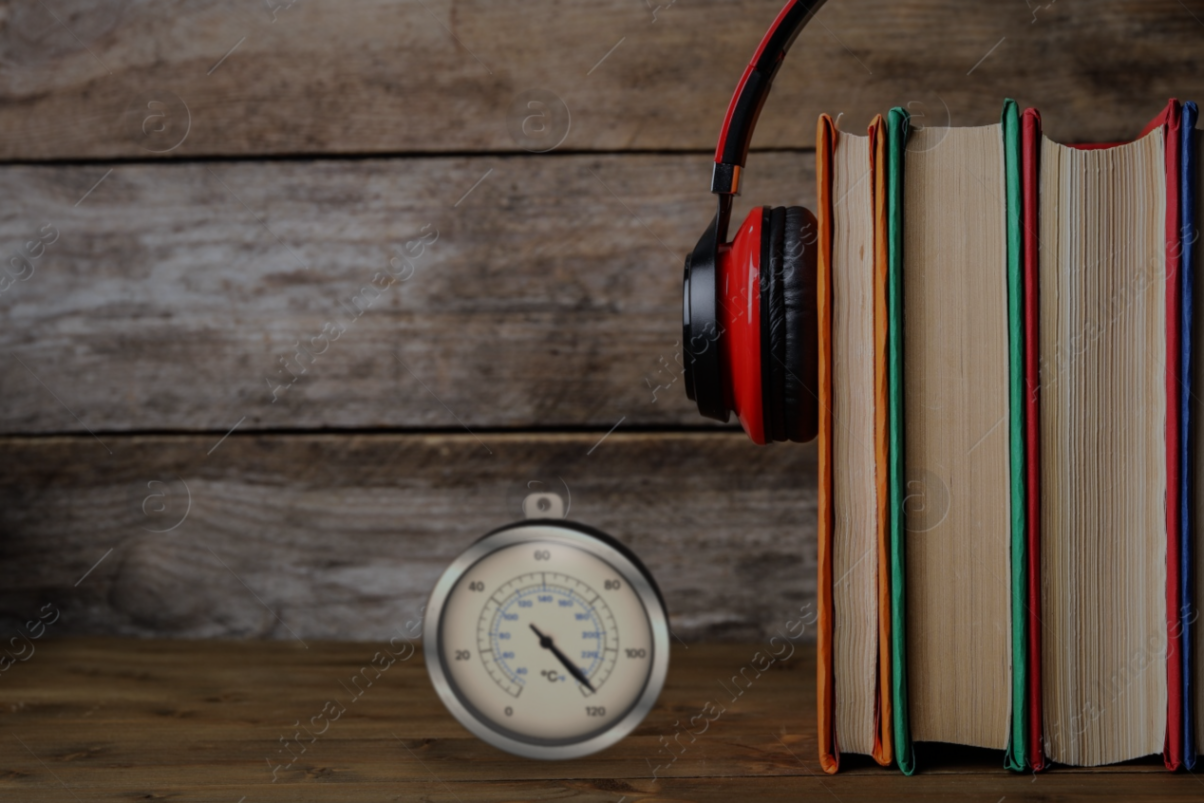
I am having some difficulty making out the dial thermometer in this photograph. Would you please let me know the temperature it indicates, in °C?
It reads 116 °C
